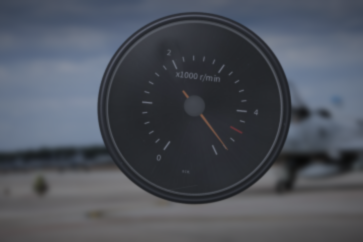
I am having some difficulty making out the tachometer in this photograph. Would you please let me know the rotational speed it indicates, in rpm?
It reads 4800 rpm
